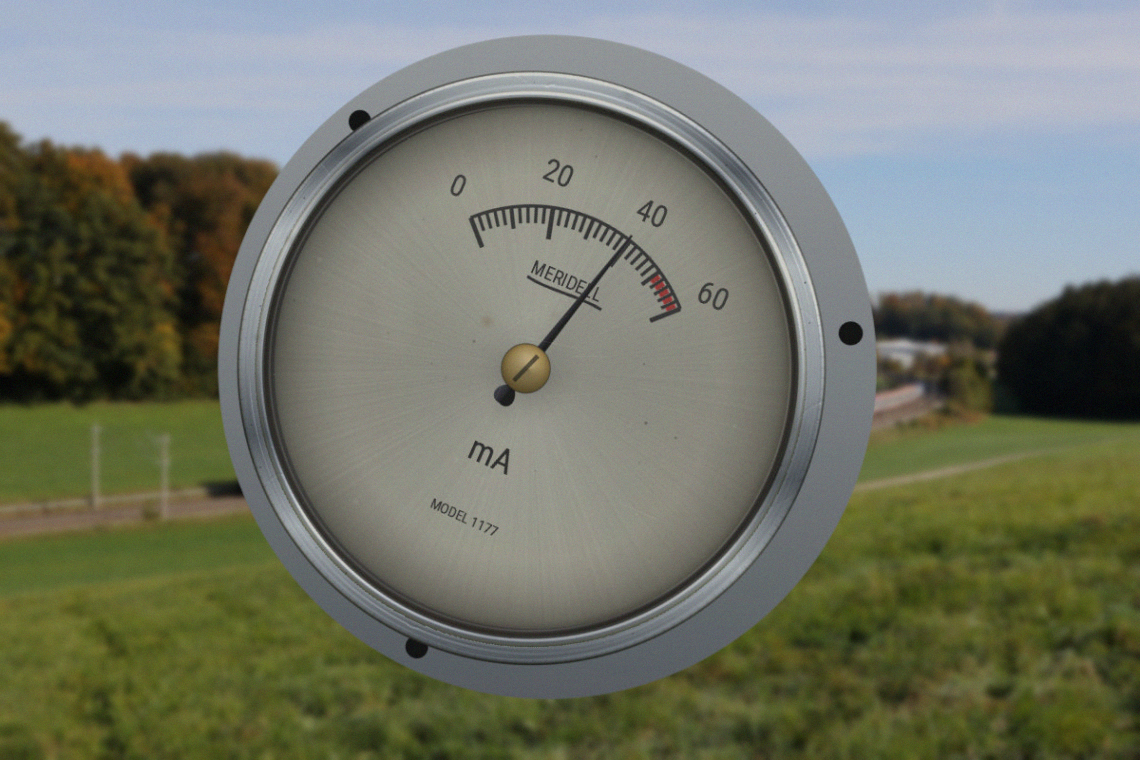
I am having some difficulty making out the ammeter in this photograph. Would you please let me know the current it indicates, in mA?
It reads 40 mA
